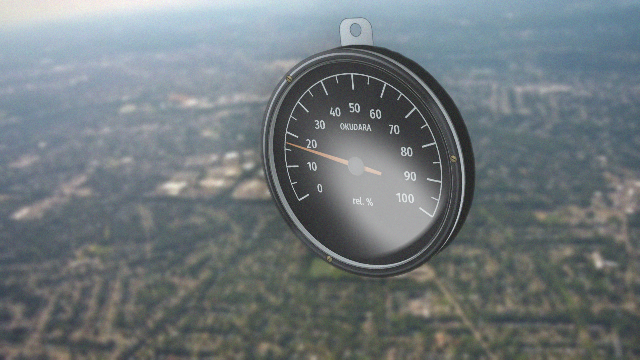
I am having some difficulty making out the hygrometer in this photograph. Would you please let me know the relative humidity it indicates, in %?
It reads 17.5 %
